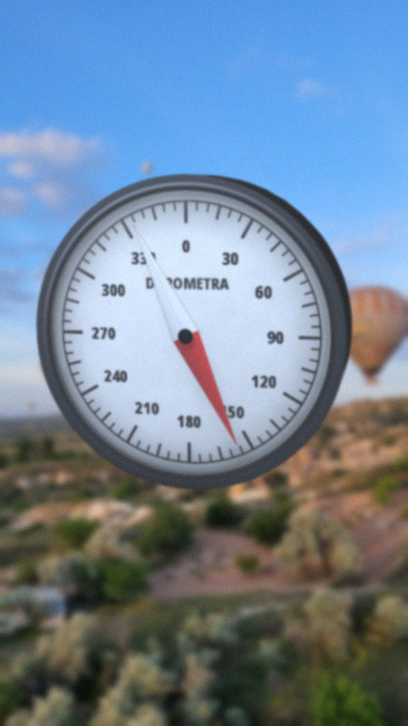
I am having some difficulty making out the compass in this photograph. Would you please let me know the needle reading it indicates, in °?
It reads 155 °
